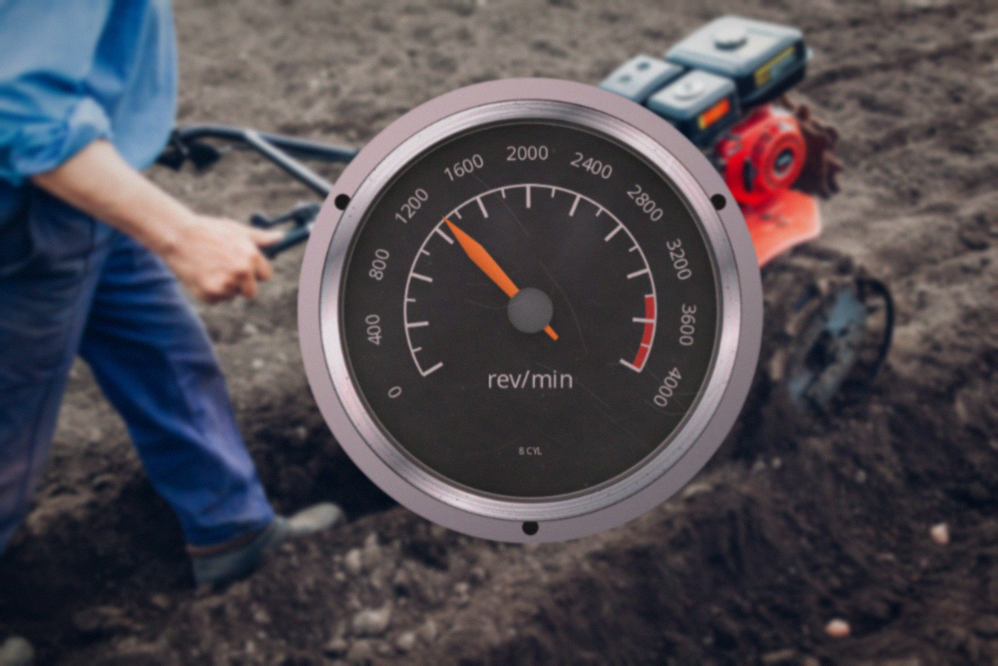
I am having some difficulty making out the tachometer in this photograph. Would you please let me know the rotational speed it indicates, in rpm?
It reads 1300 rpm
